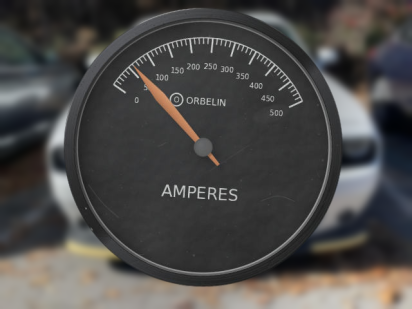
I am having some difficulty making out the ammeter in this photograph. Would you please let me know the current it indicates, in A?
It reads 60 A
